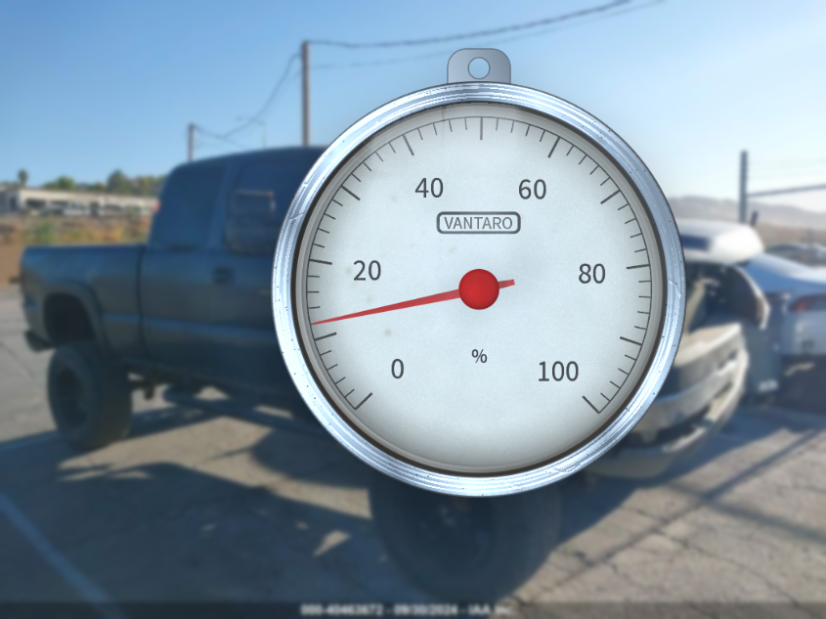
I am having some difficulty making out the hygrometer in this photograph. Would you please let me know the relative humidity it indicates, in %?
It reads 12 %
